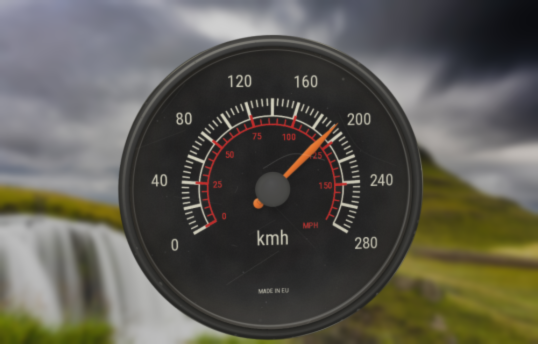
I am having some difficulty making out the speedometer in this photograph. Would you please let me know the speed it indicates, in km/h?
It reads 192 km/h
